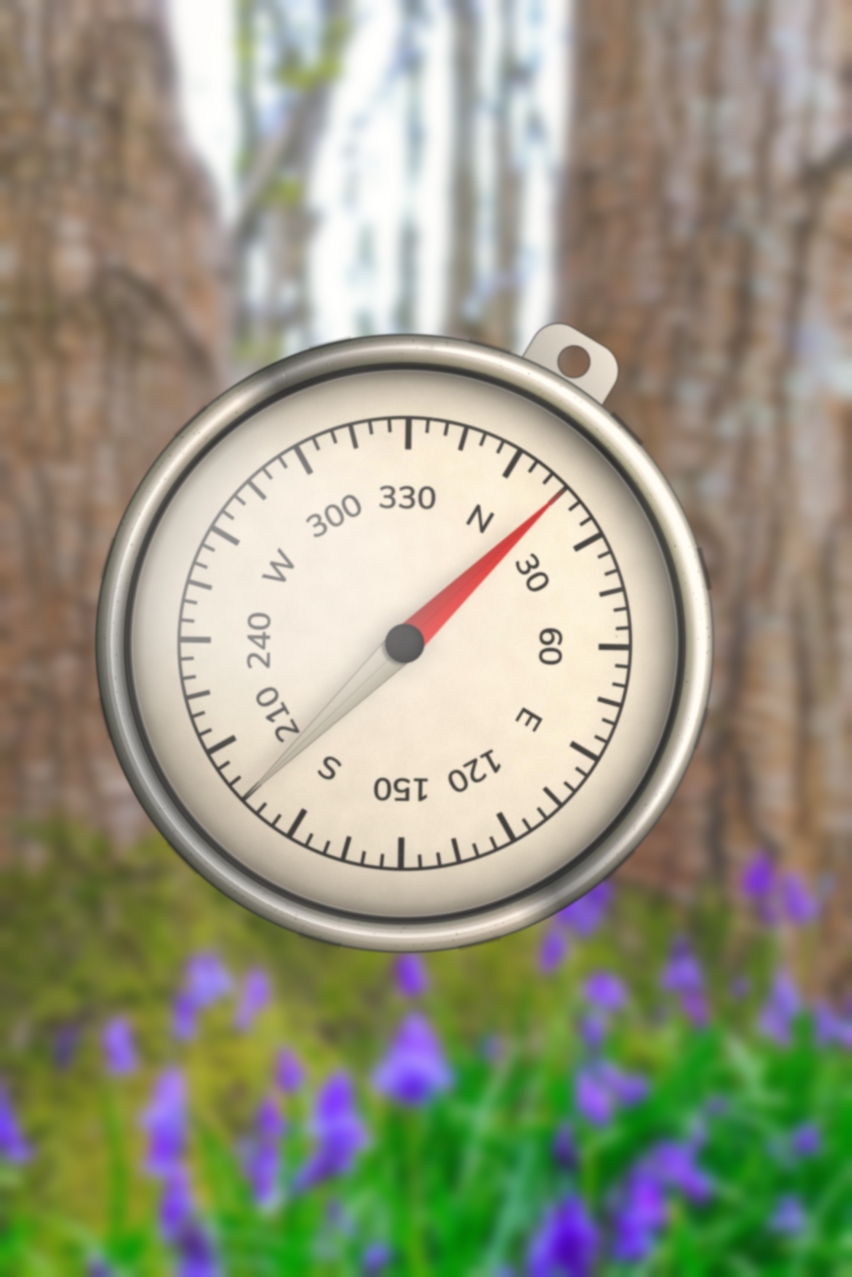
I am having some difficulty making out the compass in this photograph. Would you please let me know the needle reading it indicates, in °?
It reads 15 °
